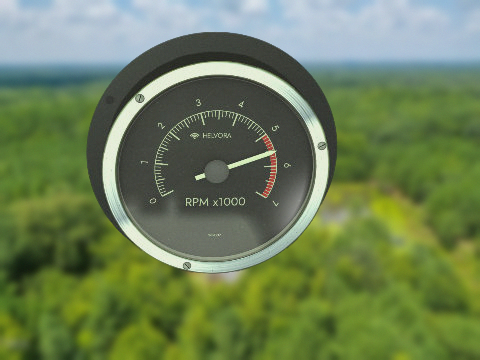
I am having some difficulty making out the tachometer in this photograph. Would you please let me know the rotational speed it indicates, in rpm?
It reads 5500 rpm
